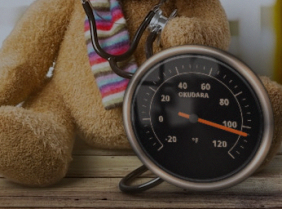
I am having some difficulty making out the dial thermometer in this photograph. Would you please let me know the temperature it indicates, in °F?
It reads 104 °F
